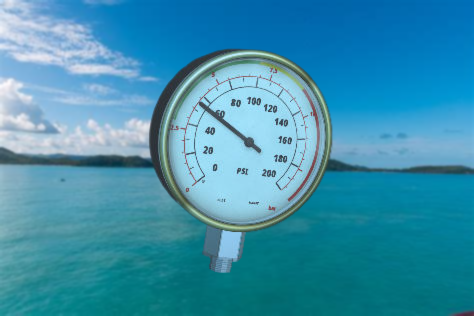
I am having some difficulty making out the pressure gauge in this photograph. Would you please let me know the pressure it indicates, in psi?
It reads 55 psi
